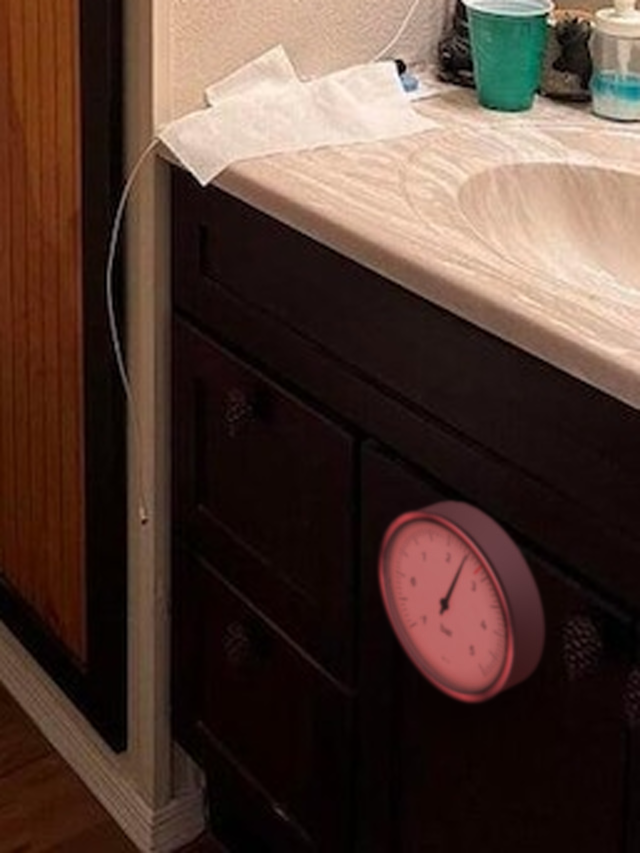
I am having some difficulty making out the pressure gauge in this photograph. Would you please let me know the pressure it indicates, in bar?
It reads 2.5 bar
